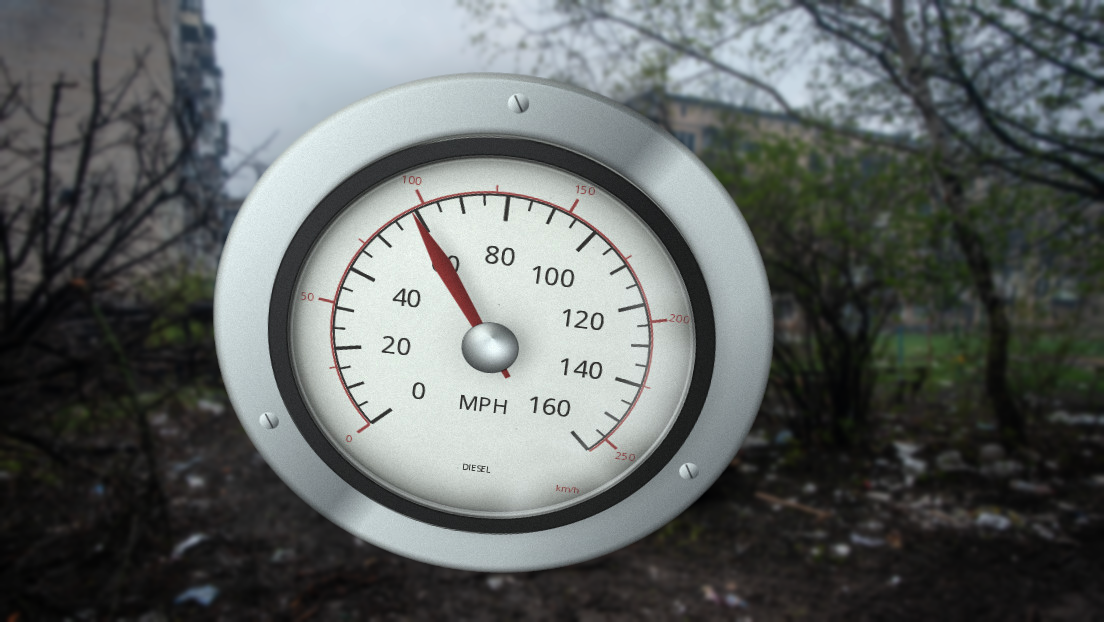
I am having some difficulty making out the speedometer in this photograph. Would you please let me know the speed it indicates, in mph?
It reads 60 mph
